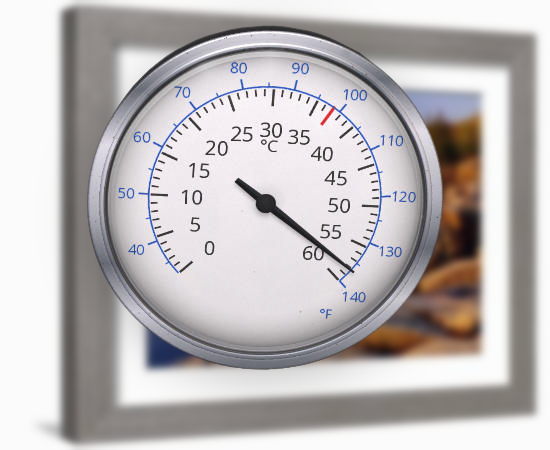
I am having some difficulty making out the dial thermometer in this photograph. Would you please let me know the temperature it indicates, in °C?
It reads 58 °C
